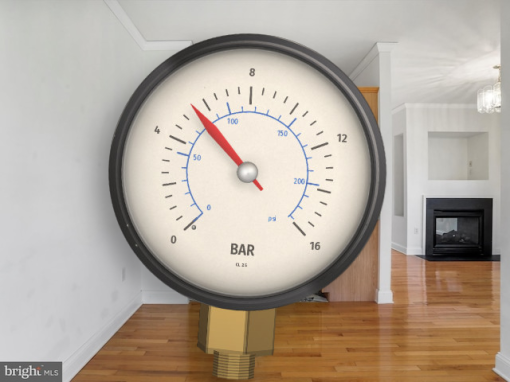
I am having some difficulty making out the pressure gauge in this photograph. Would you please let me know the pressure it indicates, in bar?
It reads 5.5 bar
